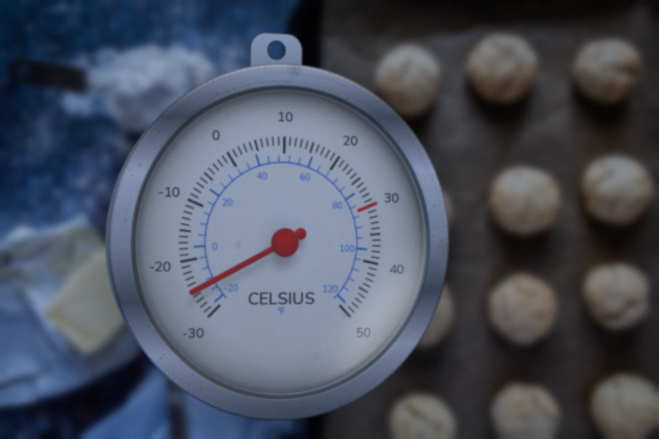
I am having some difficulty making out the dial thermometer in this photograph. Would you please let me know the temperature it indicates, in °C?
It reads -25 °C
